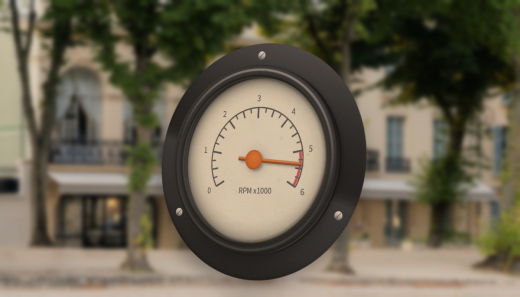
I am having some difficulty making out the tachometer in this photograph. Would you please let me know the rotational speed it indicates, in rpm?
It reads 5375 rpm
